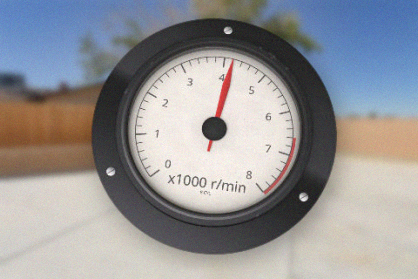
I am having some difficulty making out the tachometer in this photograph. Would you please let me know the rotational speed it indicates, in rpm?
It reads 4200 rpm
